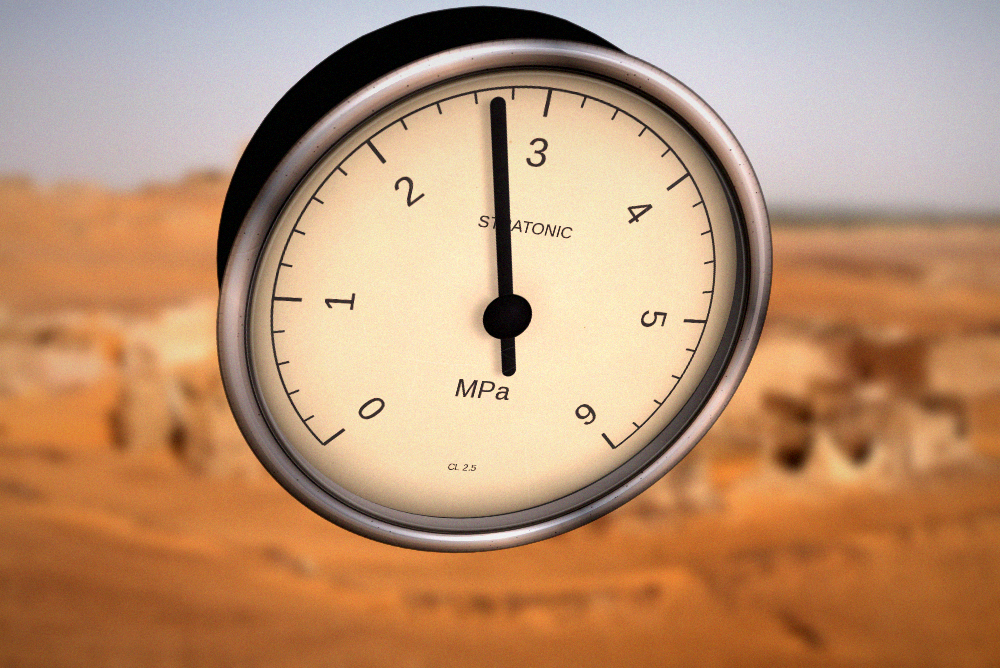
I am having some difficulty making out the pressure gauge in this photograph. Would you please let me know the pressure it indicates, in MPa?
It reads 2.7 MPa
